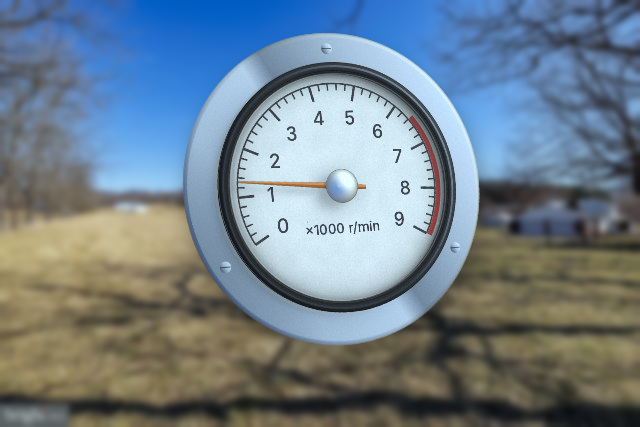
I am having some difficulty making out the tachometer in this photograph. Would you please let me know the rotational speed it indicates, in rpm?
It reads 1300 rpm
